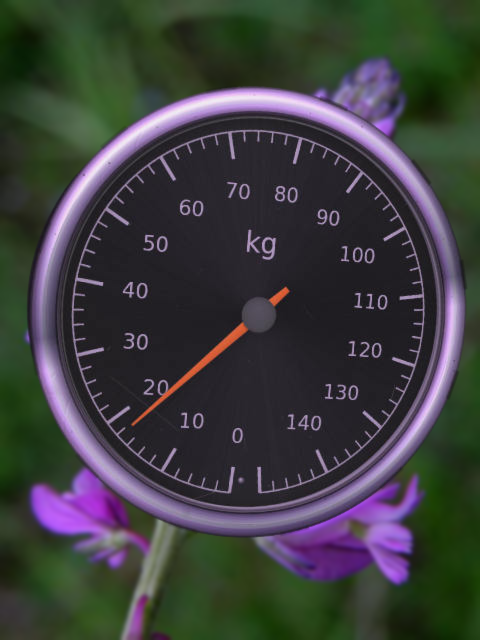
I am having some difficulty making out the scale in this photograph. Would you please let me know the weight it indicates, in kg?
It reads 18 kg
